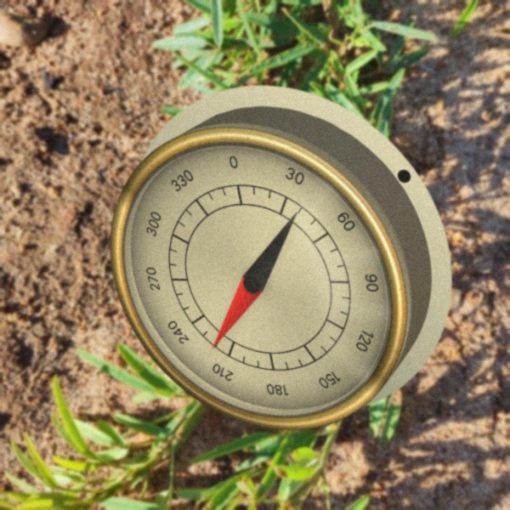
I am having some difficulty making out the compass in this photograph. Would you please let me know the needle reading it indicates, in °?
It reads 220 °
